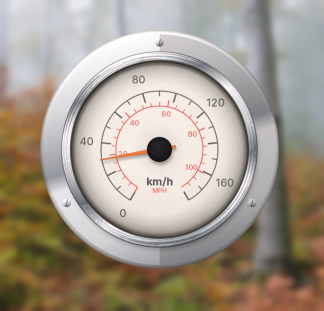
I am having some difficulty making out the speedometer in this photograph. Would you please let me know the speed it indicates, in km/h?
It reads 30 km/h
